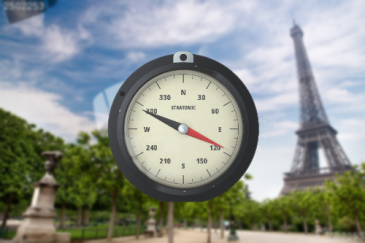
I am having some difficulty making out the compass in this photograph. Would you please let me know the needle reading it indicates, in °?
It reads 115 °
